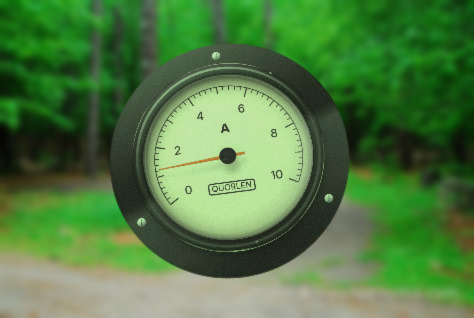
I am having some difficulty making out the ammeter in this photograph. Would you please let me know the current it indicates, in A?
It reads 1.2 A
